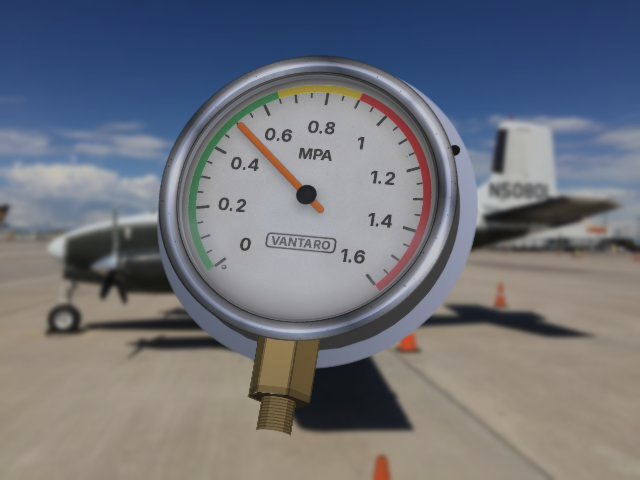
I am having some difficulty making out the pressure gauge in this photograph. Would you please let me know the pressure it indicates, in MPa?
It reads 0.5 MPa
